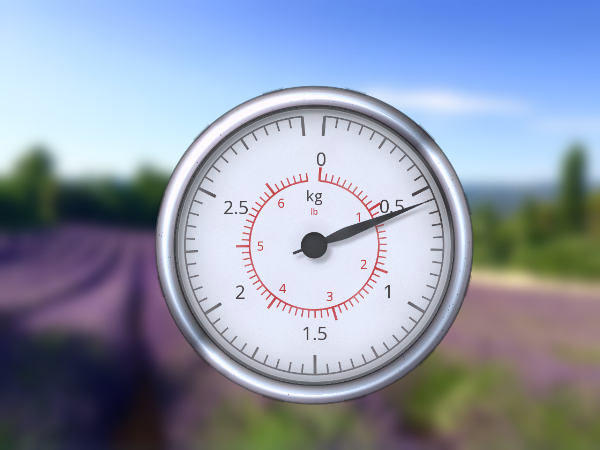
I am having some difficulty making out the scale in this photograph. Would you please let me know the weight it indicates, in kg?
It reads 0.55 kg
